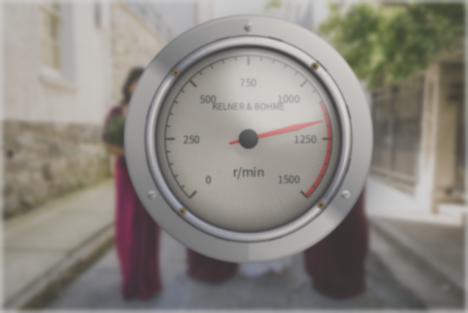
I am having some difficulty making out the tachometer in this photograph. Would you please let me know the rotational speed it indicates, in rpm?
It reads 1175 rpm
